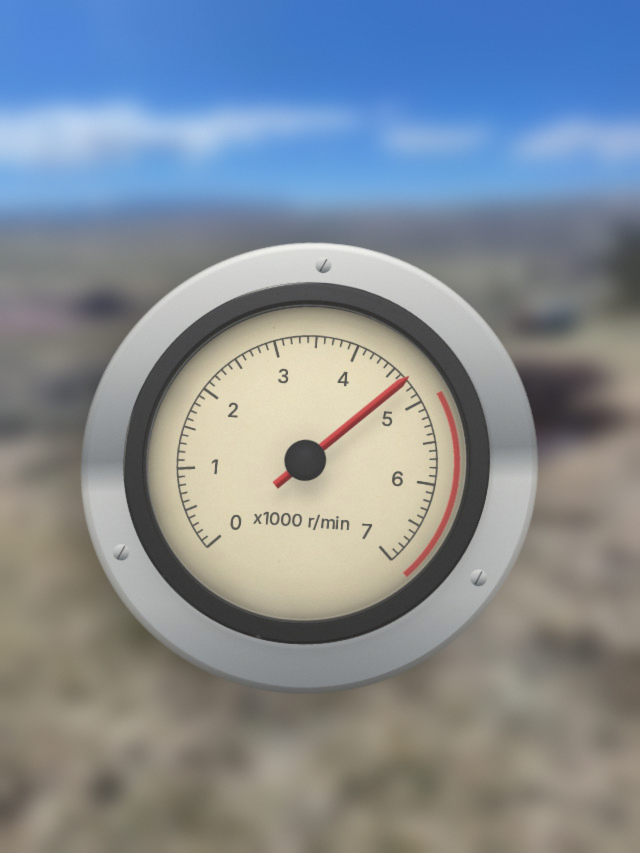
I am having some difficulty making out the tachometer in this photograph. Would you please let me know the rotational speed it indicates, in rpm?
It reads 4700 rpm
